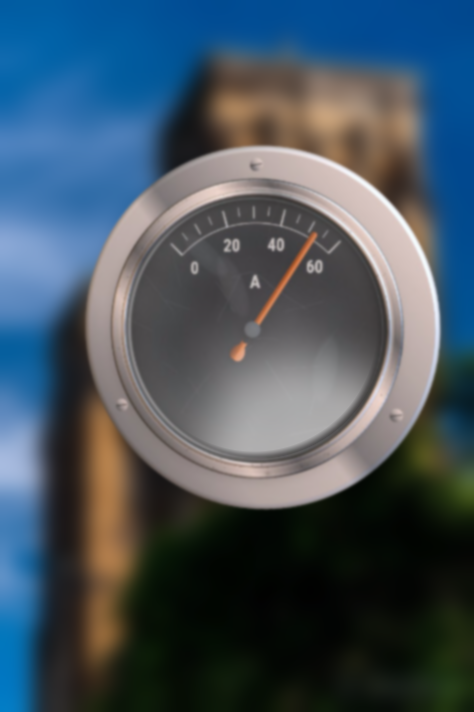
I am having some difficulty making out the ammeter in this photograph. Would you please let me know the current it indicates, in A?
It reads 52.5 A
